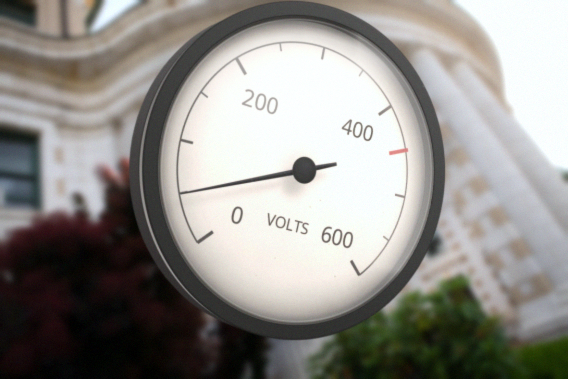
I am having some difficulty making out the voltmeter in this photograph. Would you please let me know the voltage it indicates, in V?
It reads 50 V
